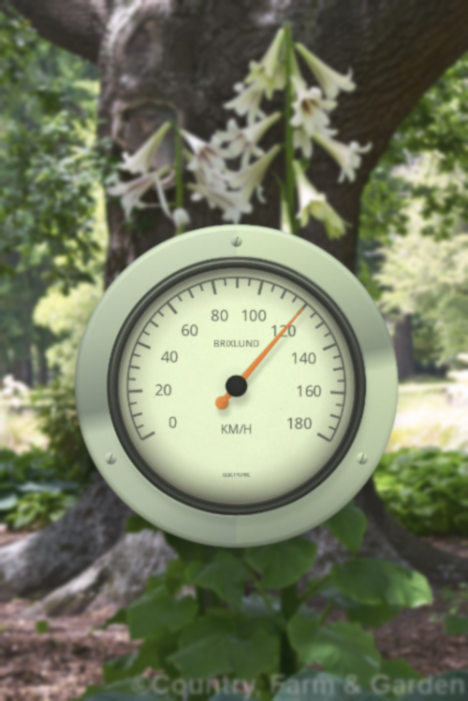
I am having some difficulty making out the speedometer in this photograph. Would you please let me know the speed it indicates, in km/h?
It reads 120 km/h
